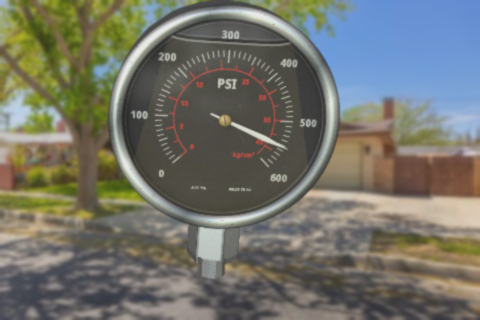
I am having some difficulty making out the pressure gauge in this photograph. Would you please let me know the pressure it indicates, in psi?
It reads 550 psi
